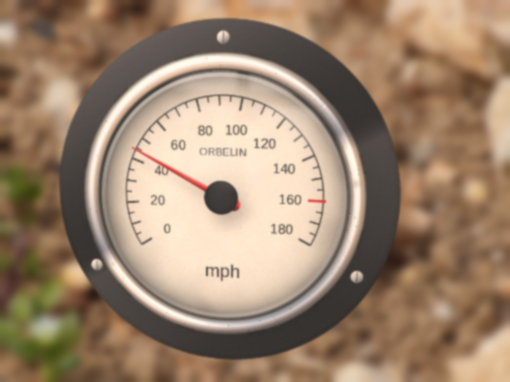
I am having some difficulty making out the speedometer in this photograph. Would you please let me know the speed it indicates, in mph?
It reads 45 mph
